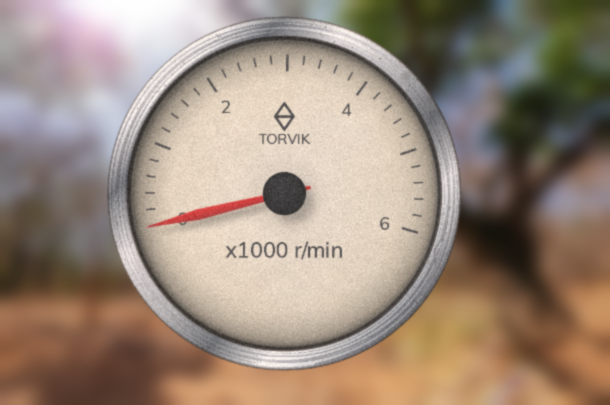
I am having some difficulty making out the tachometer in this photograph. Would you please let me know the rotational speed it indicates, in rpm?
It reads 0 rpm
